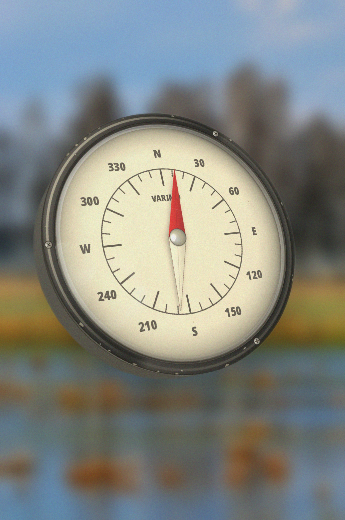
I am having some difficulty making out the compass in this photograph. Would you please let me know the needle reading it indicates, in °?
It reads 10 °
